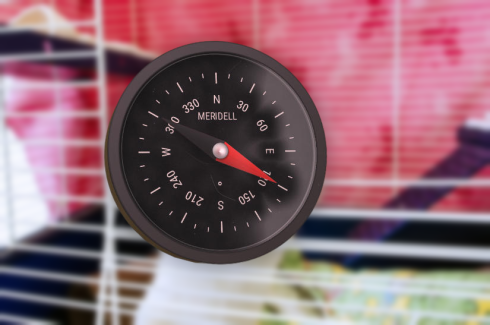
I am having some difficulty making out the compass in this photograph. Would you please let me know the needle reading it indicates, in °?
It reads 120 °
